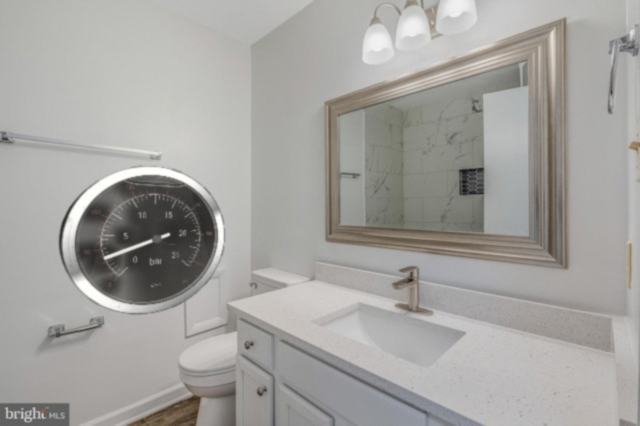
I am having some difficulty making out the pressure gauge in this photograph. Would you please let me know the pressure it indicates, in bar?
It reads 2.5 bar
